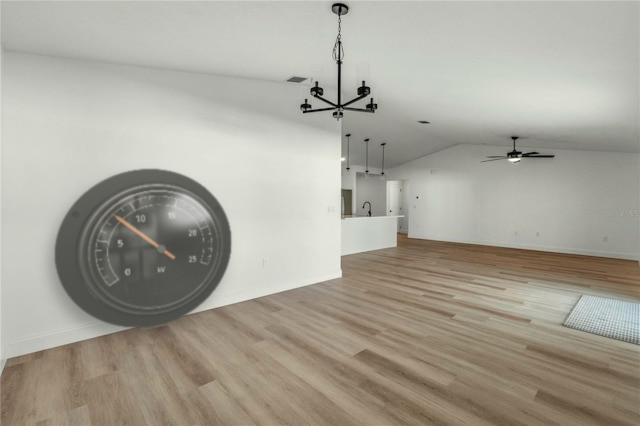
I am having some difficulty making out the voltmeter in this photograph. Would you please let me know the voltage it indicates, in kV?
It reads 8 kV
